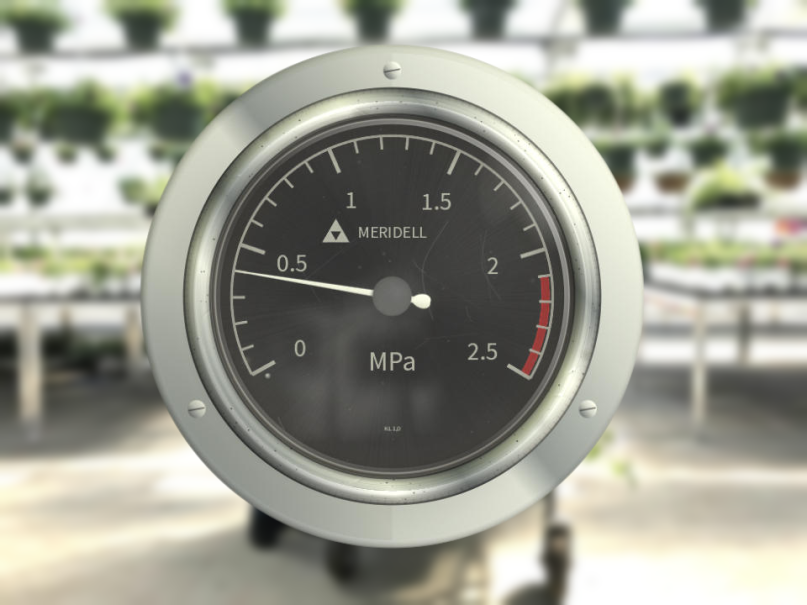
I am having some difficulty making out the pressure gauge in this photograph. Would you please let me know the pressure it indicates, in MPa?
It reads 0.4 MPa
